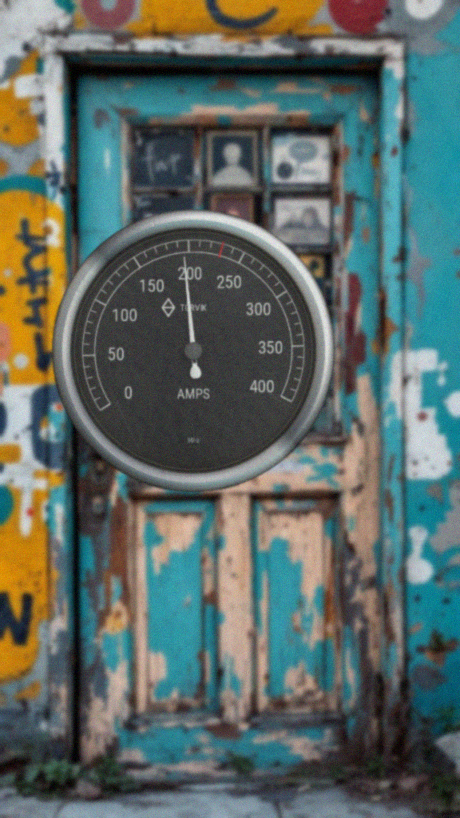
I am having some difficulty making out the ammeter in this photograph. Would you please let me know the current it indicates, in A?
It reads 195 A
